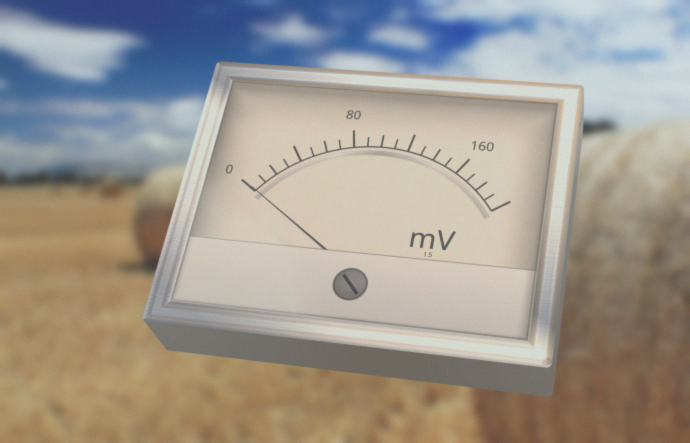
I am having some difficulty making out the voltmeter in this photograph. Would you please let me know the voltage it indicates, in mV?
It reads 0 mV
